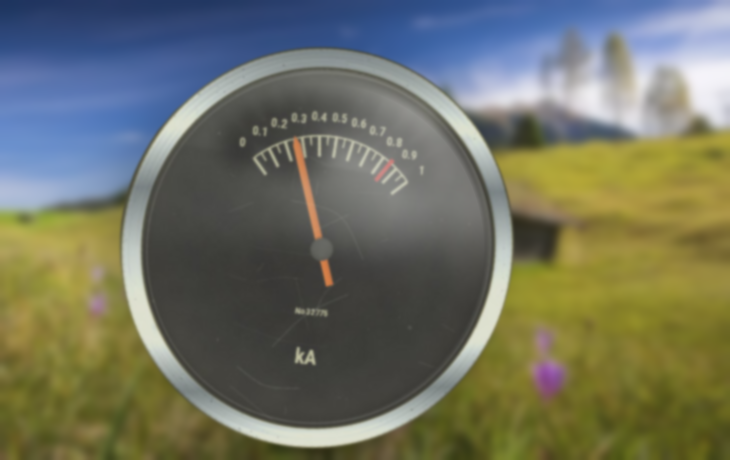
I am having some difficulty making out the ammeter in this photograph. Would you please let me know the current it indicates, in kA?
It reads 0.25 kA
